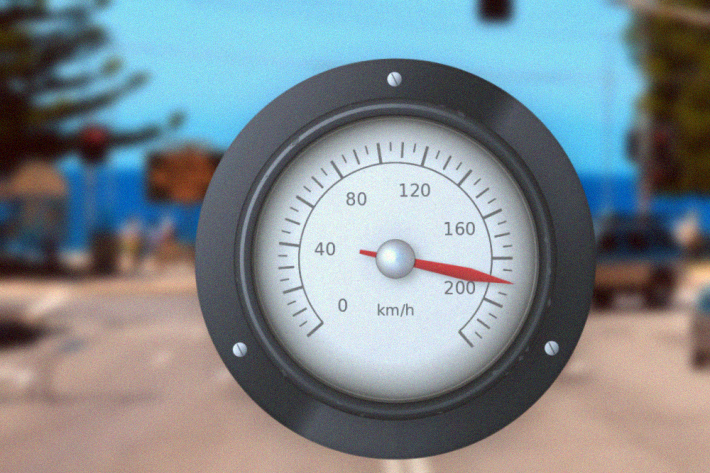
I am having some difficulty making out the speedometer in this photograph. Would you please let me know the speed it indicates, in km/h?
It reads 190 km/h
